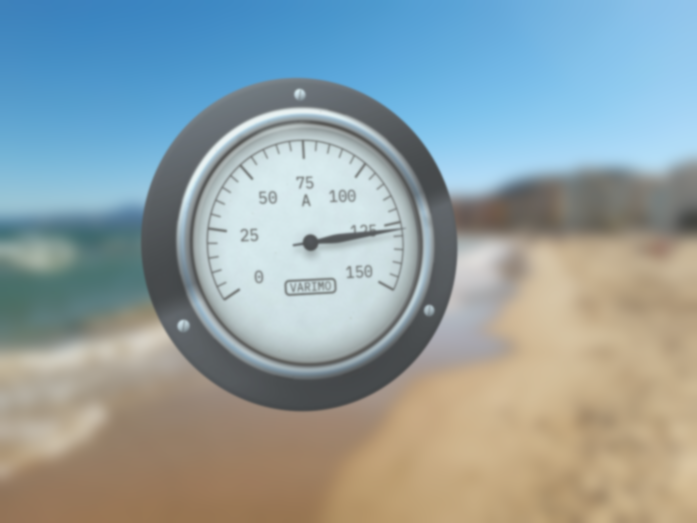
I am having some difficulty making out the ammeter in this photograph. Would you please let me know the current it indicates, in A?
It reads 127.5 A
